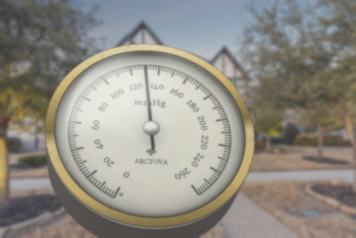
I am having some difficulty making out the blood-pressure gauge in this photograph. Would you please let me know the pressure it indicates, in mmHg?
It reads 130 mmHg
